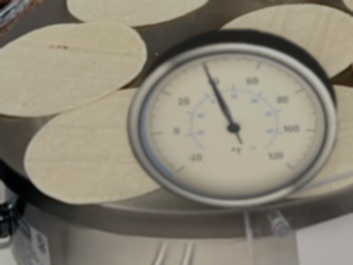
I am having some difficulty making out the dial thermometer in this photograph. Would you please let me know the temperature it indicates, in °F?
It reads 40 °F
